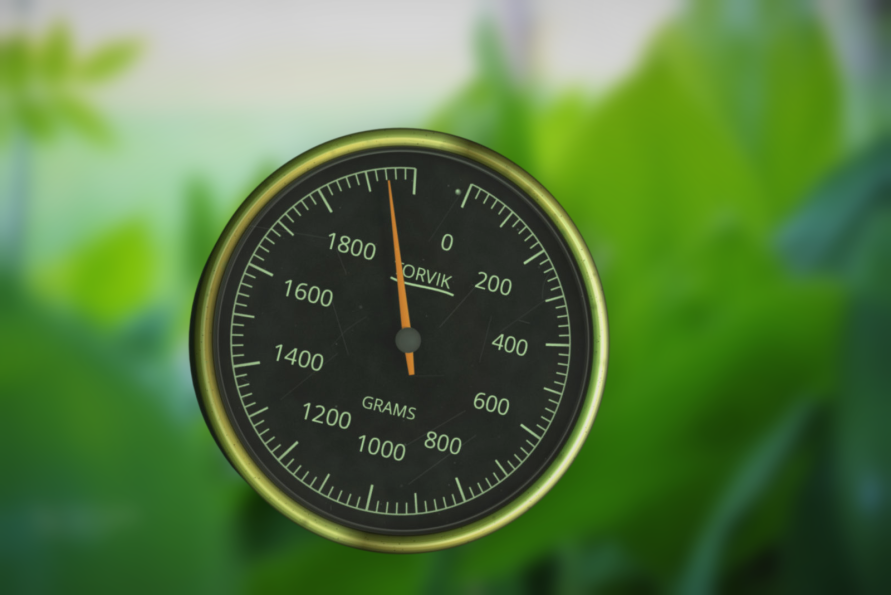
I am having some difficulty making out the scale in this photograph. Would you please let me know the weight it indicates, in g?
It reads 1940 g
